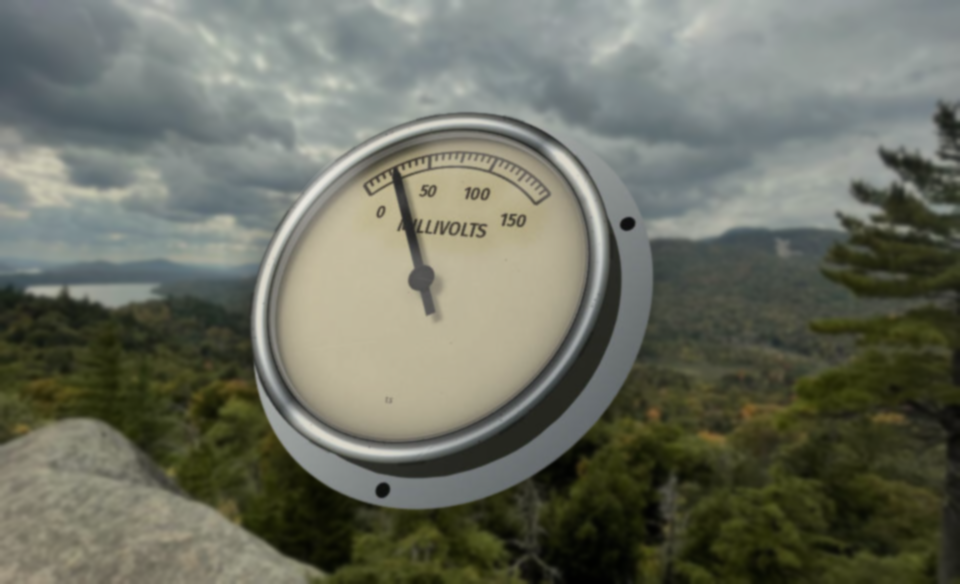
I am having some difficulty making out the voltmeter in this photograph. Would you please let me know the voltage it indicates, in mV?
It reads 25 mV
